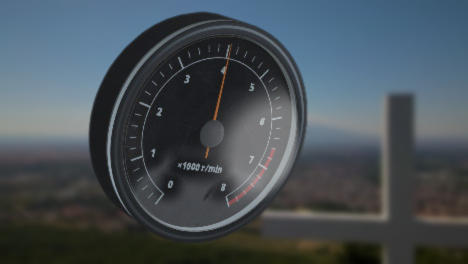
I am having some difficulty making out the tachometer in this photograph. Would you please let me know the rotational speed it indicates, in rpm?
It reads 4000 rpm
